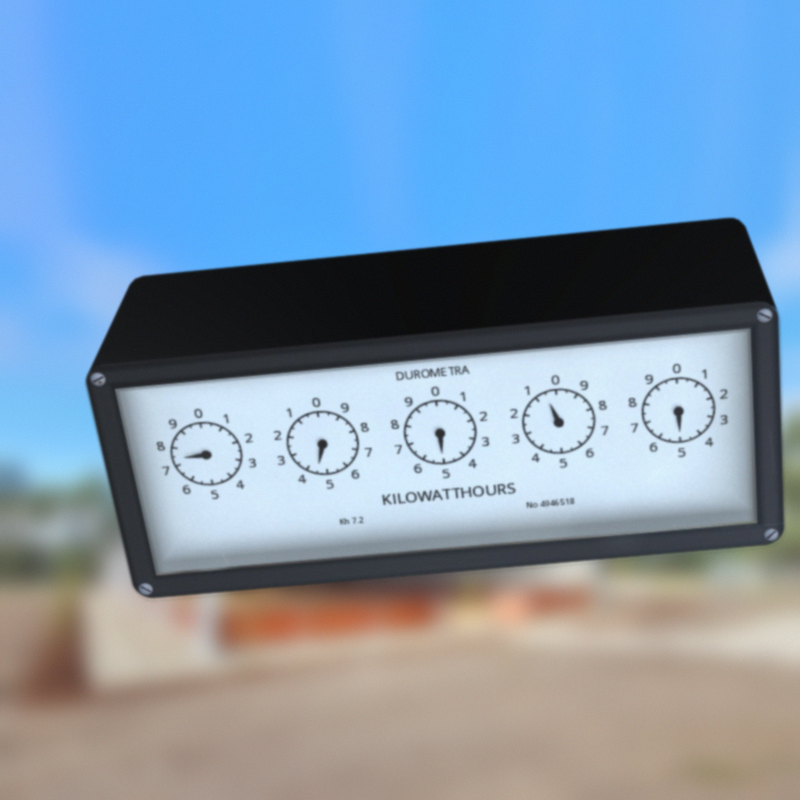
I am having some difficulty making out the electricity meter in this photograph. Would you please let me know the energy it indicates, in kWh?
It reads 74505 kWh
